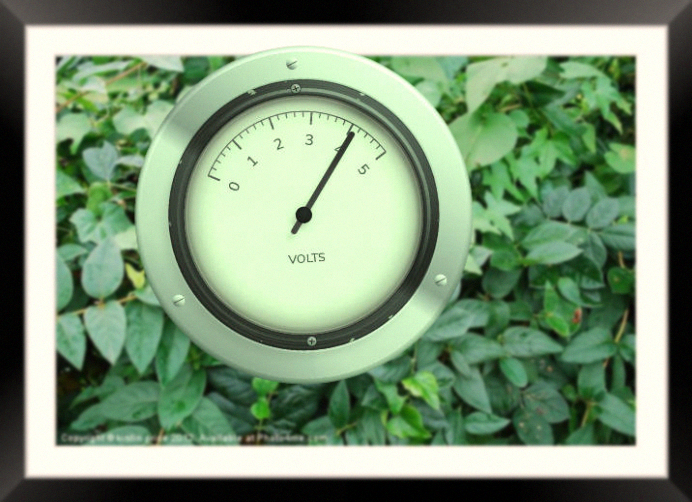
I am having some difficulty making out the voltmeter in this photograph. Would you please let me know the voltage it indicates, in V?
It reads 4.1 V
